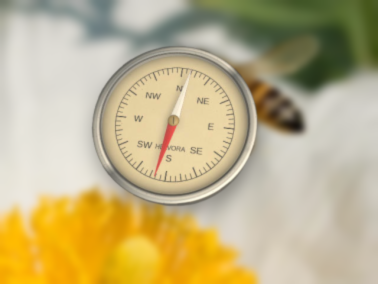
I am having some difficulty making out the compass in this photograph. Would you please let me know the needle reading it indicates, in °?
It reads 190 °
